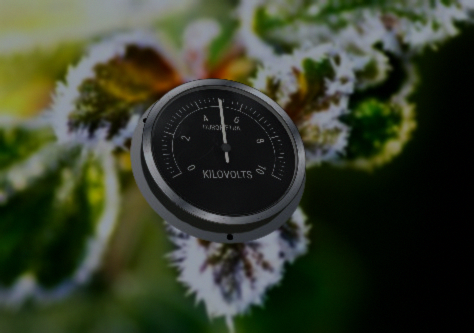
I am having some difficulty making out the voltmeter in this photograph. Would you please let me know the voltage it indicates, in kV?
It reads 5 kV
